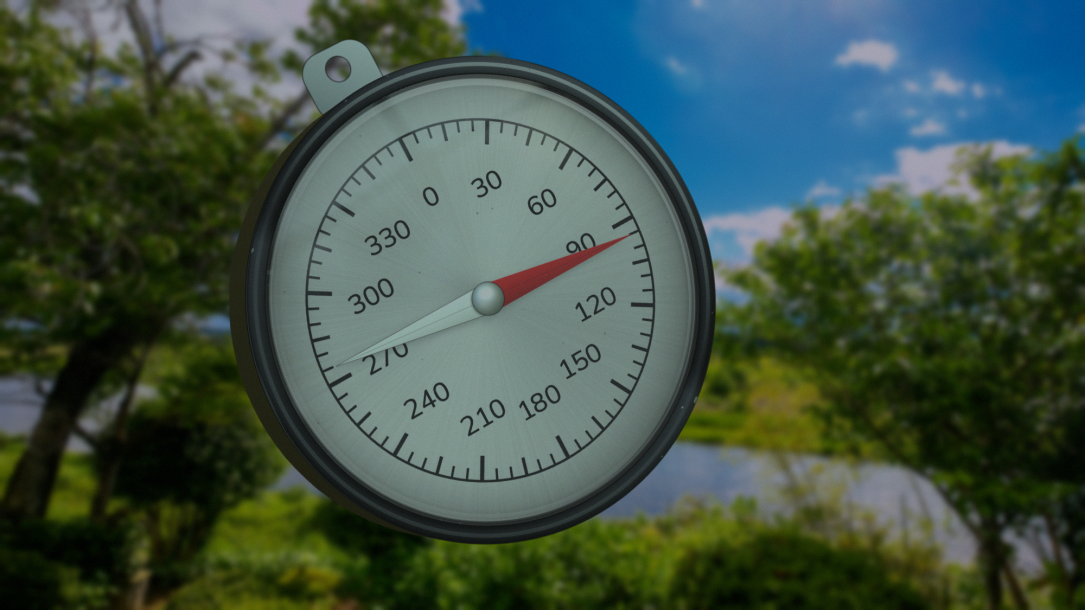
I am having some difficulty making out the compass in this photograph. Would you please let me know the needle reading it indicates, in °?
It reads 95 °
